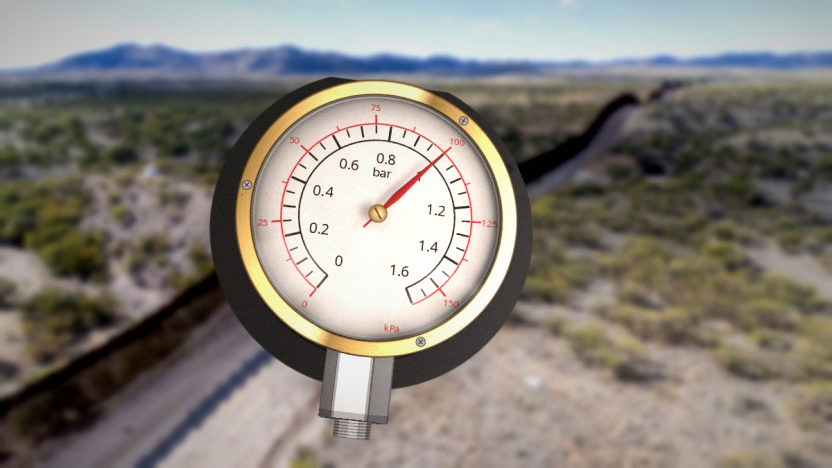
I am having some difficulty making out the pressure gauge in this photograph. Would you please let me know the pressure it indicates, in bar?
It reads 1 bar
